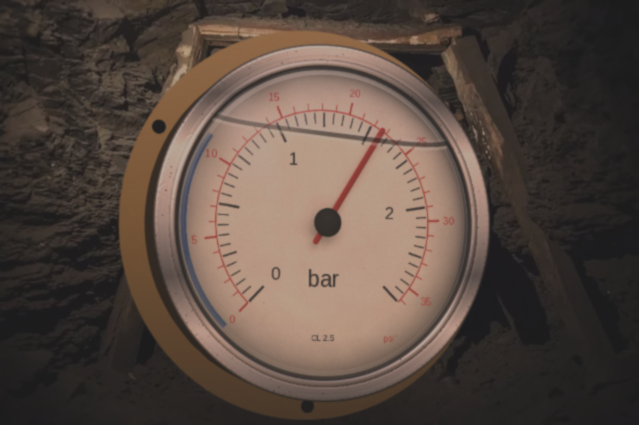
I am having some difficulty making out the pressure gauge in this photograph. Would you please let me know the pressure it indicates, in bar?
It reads 1.55 bar
